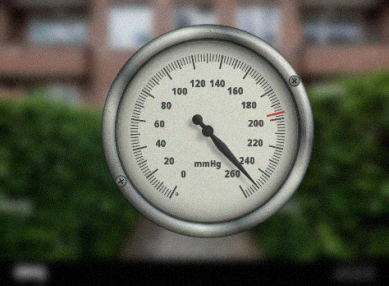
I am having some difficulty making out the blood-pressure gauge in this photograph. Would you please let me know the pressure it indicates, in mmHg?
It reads 250 mmHg
